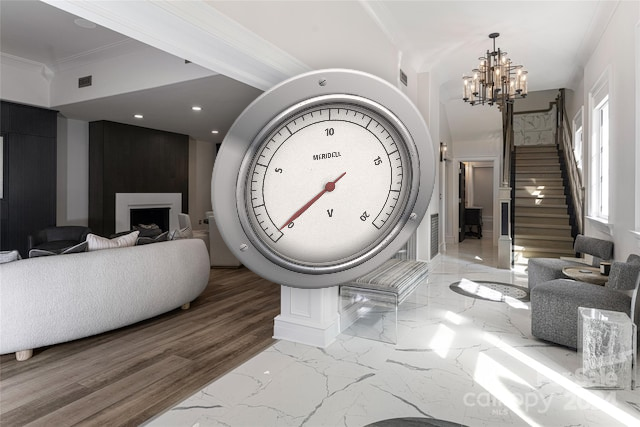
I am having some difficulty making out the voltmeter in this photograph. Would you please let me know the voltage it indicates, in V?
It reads 0.5 V
